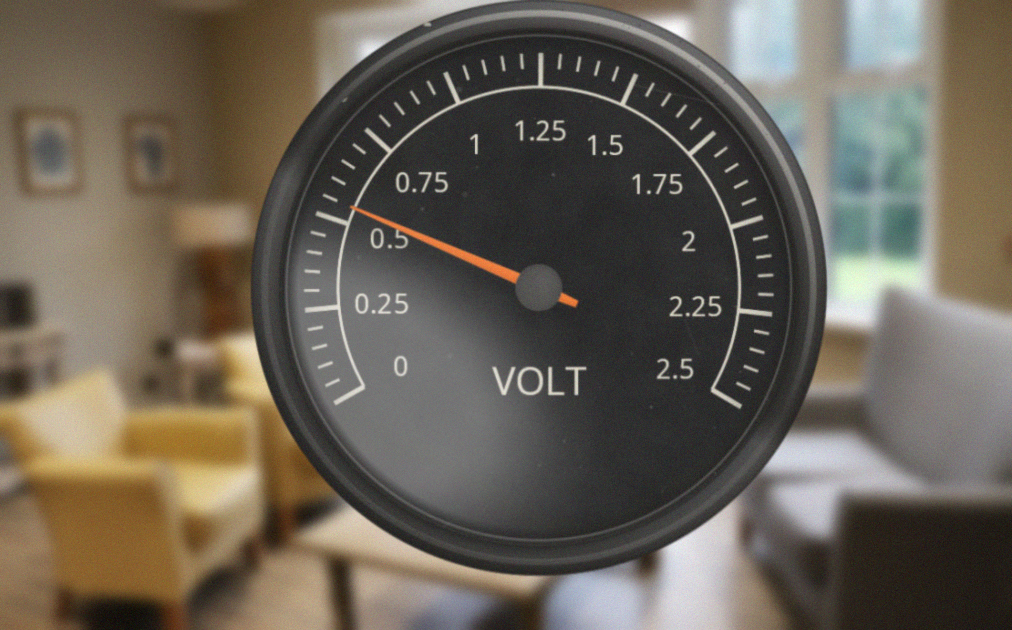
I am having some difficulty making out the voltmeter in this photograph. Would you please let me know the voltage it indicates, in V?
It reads 0.55 V
